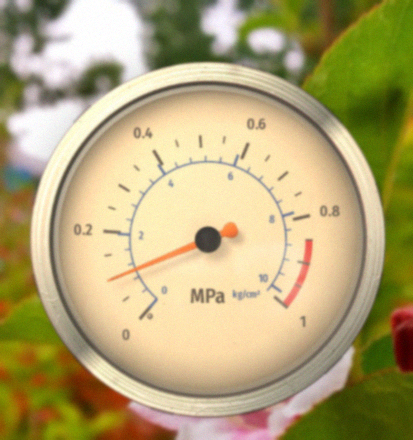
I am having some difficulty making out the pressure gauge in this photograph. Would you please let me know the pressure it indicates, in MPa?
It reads 0.1 MPa
